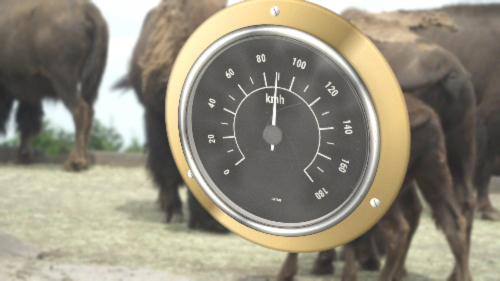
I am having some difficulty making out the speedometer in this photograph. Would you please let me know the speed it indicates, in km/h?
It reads 90 km/h
